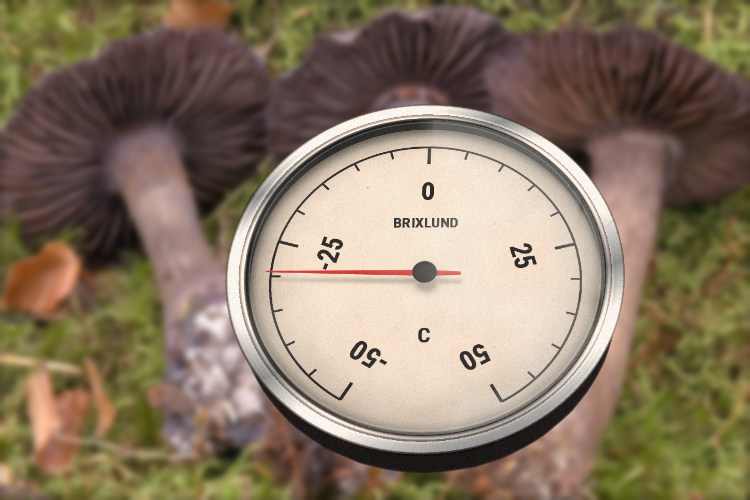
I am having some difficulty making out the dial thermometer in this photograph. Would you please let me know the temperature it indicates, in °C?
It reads -30 °C
